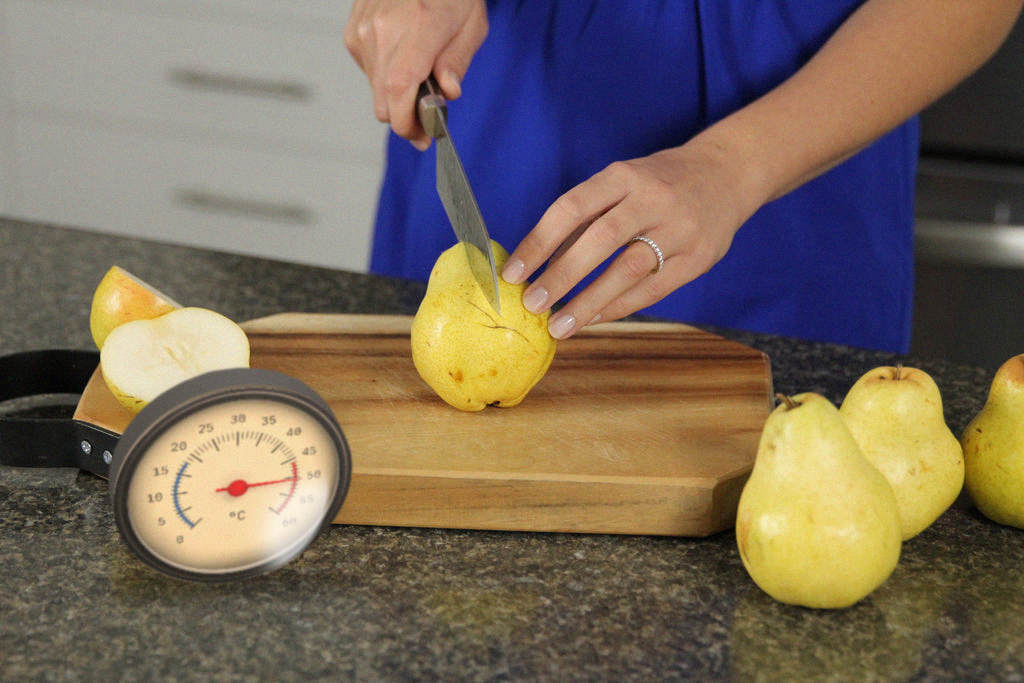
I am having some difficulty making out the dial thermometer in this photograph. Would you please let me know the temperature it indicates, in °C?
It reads 50 °C
